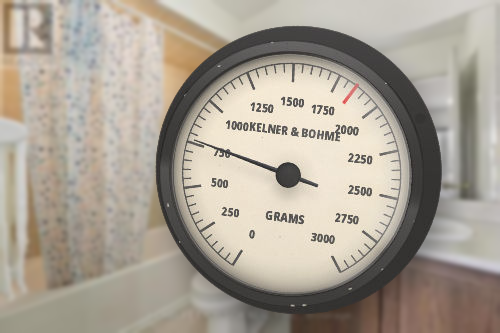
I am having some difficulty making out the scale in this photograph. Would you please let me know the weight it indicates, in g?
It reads 775 g
